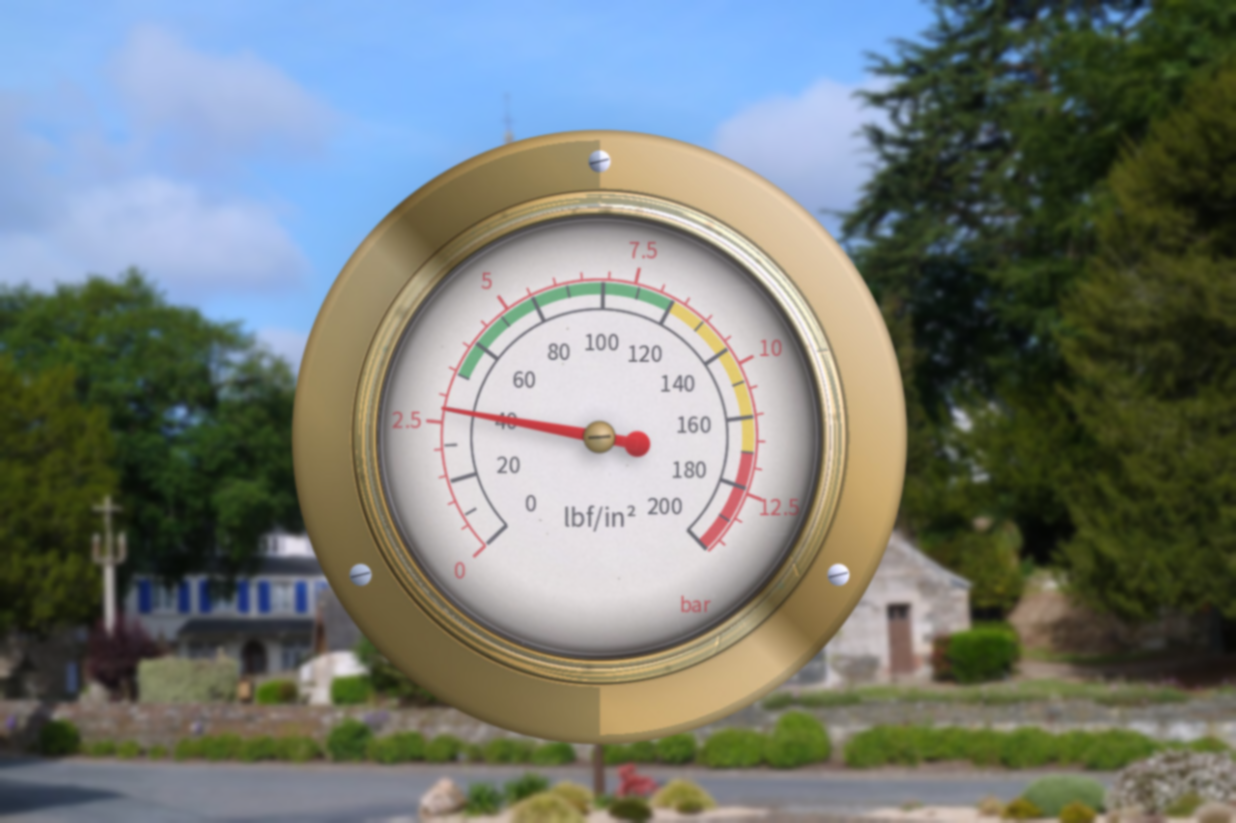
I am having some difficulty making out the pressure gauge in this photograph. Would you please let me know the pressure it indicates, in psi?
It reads 40 psi
